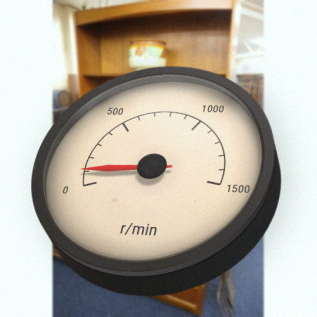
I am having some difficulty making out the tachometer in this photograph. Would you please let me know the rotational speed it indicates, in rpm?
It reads 100 rpm
